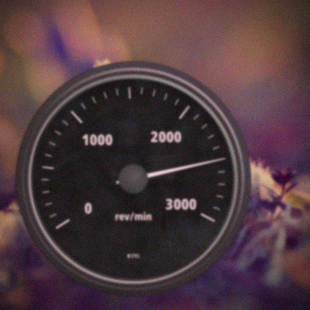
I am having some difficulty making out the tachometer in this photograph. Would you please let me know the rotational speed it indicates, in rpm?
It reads 2500 rpm
